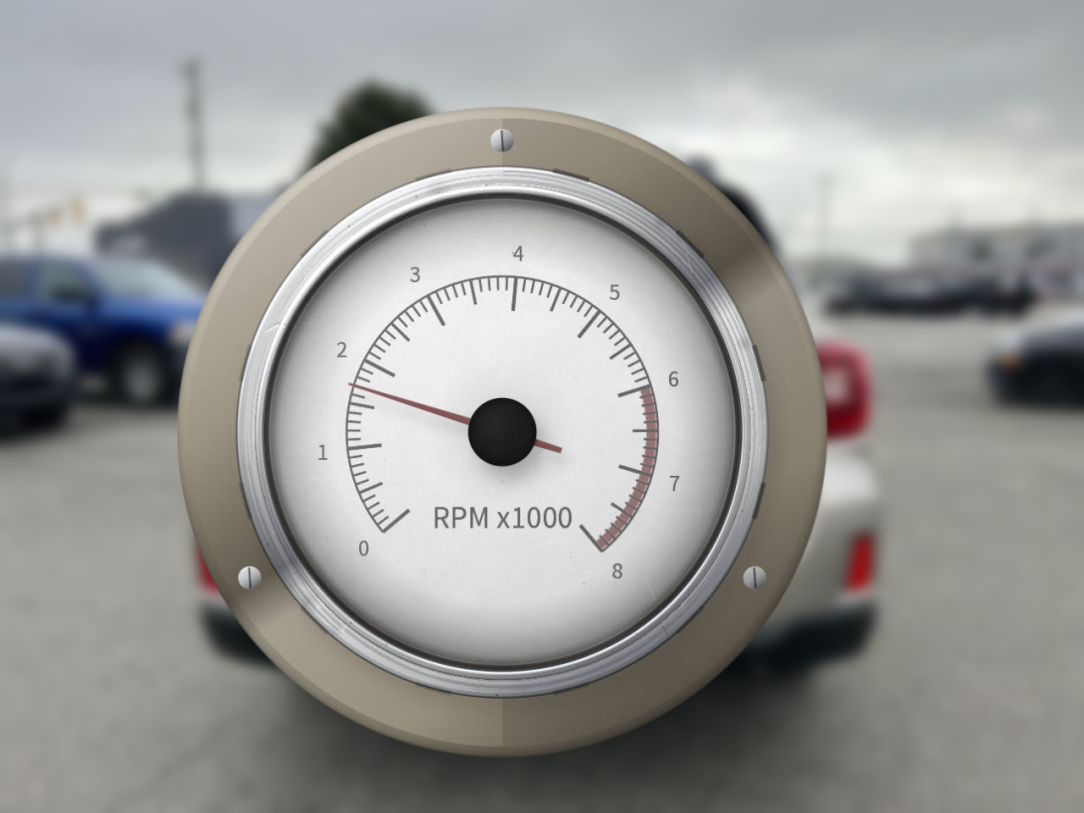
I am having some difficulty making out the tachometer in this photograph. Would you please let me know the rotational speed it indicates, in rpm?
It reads 1700 rpm
